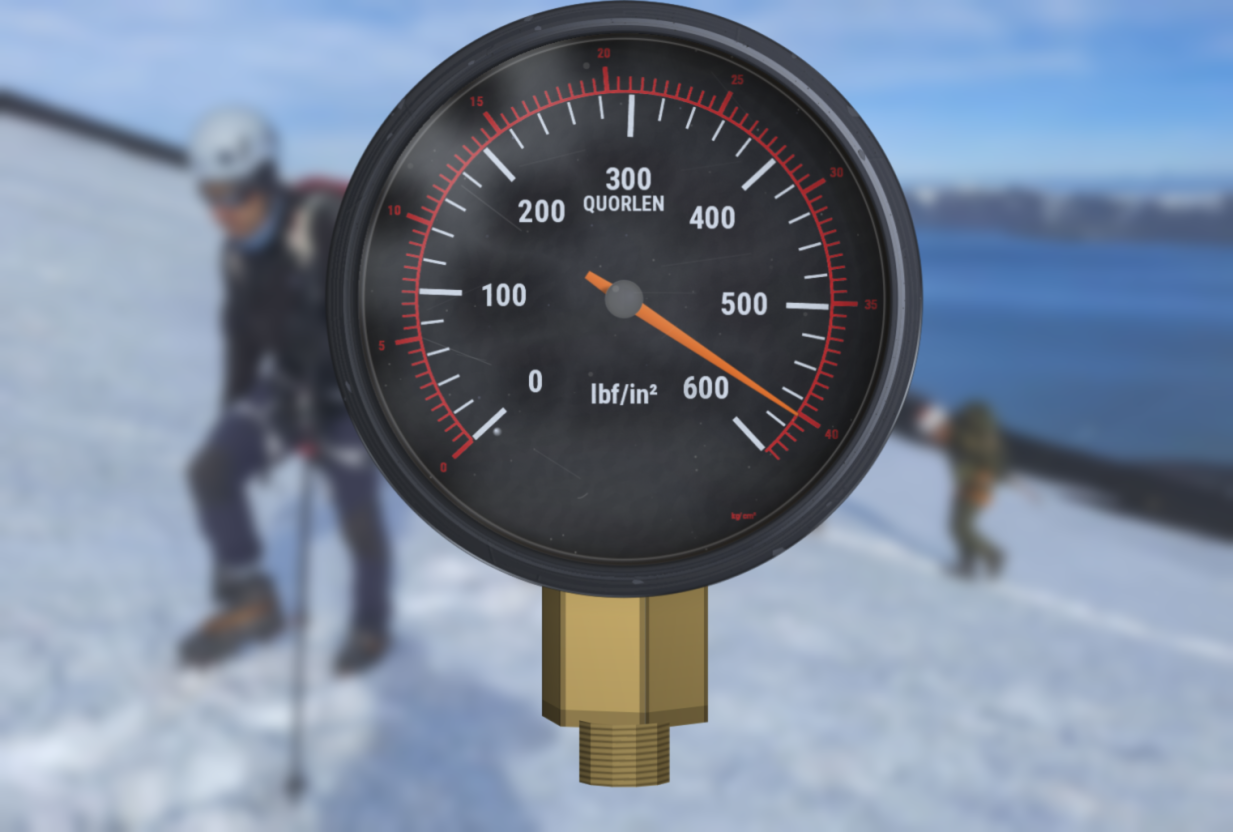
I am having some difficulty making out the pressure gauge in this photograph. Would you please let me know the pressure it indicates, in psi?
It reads 570 psi
